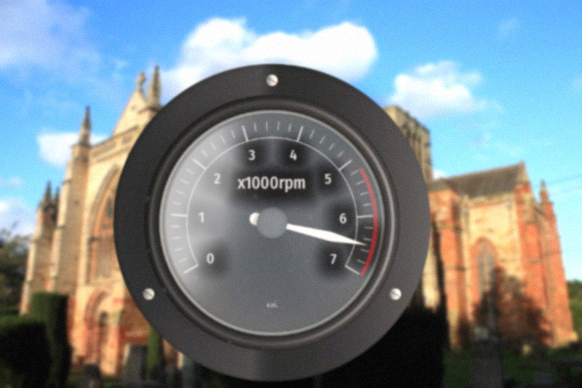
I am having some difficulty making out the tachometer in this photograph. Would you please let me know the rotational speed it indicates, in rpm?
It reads 6500 rpm
